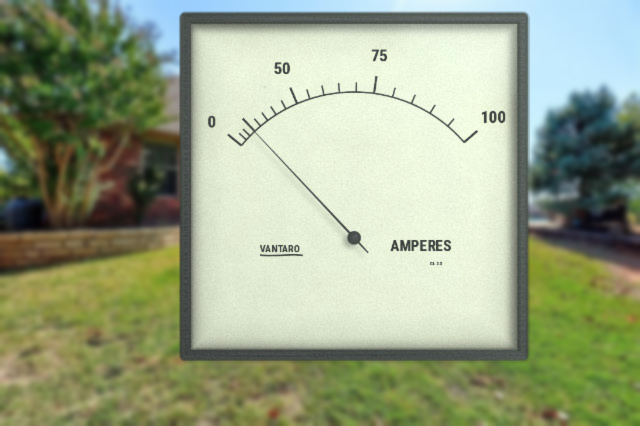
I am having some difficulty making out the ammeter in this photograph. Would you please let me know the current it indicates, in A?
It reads 25 A
